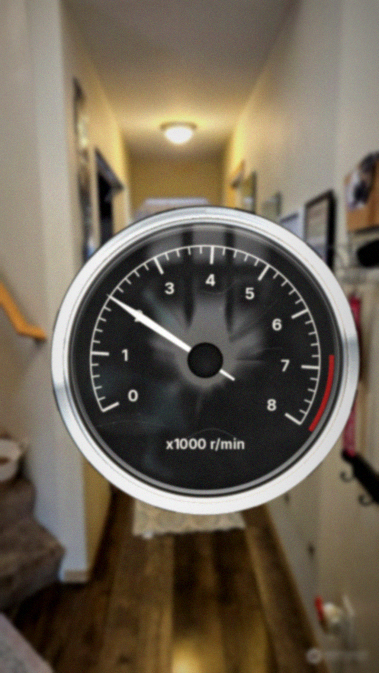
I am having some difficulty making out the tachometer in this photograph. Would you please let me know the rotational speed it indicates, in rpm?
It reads 2000 rpm
